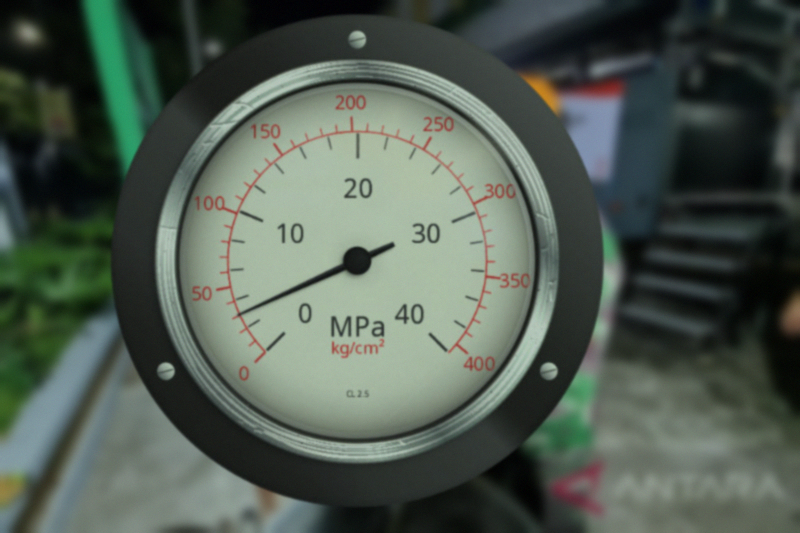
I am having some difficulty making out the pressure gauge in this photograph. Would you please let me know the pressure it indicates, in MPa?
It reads 3 MPa
